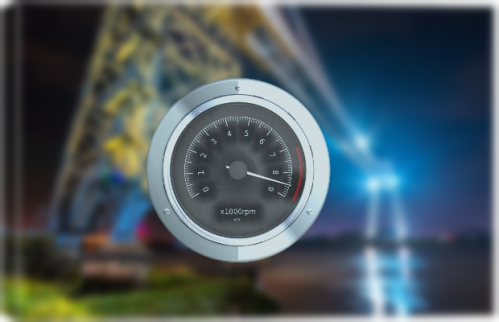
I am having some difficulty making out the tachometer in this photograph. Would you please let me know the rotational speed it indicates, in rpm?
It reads 8500 rpm
